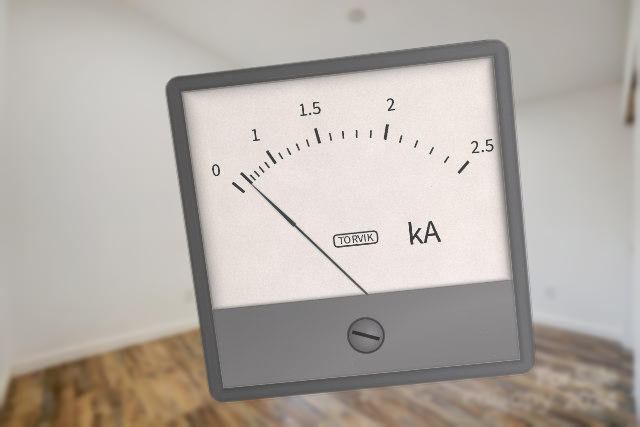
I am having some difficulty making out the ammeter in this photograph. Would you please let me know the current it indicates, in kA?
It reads 0.5 kA
